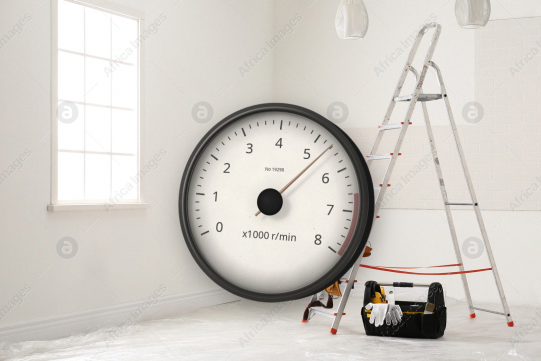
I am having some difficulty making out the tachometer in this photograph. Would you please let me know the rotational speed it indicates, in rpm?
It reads 5400 rpm
